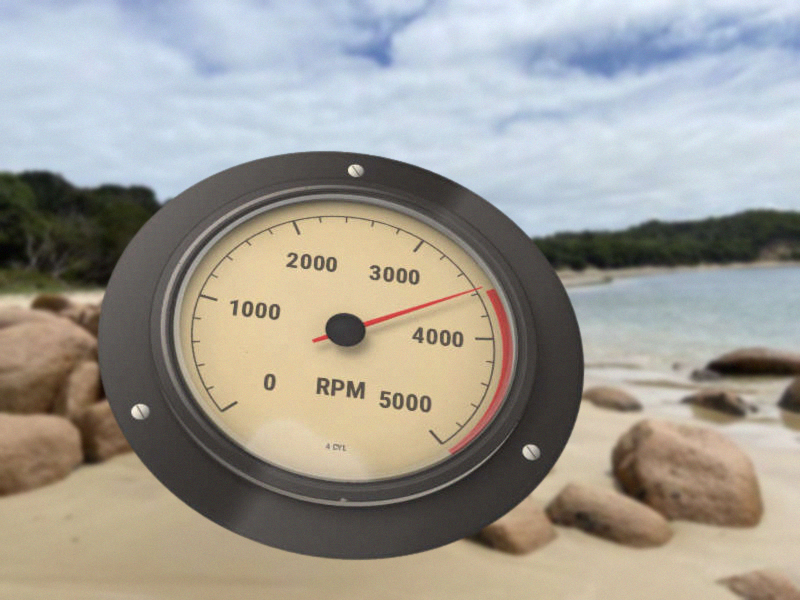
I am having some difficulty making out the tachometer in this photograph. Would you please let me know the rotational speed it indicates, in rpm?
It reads 3600 rpm
